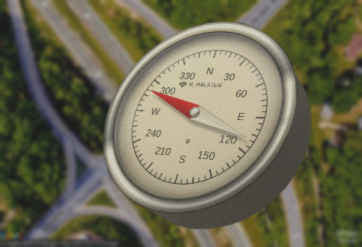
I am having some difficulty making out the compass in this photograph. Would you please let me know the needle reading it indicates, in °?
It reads 290 °
